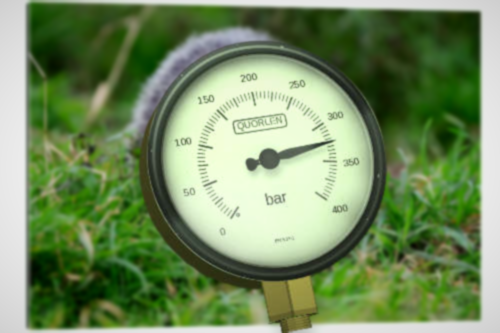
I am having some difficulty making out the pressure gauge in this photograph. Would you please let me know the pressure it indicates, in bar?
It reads 325 bar
